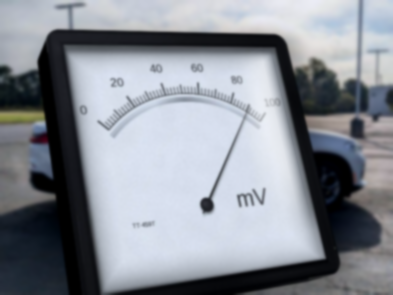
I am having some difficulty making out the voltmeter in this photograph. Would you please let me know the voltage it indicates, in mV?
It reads 90 mV
